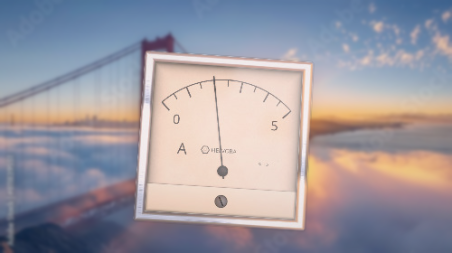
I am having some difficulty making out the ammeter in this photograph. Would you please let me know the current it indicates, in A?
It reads 2 A
